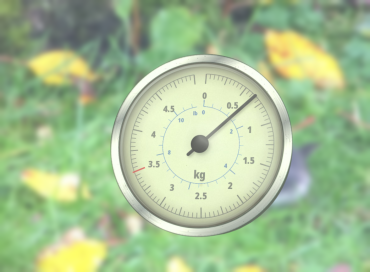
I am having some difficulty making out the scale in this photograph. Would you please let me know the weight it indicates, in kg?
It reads 0.65 kg
